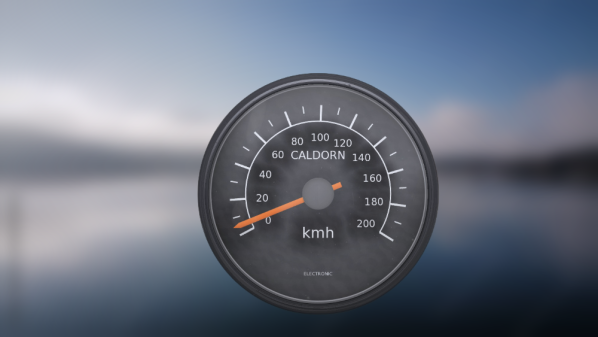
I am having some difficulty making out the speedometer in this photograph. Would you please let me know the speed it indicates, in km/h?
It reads 5 km/h
